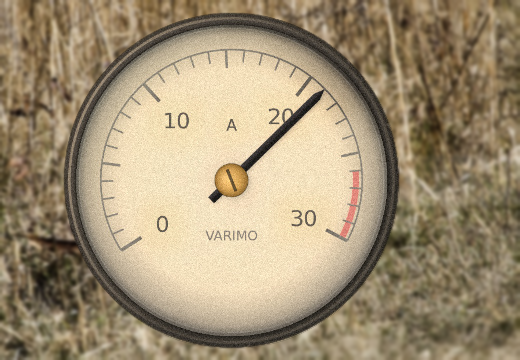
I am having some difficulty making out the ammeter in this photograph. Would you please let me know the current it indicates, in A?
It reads 21 A
